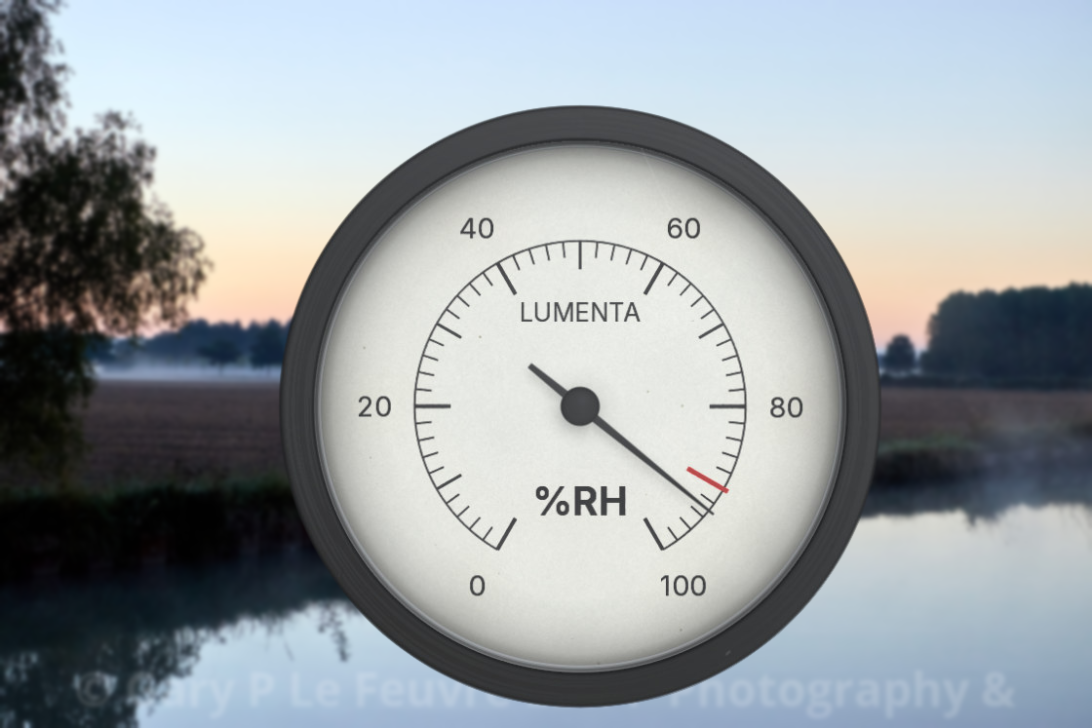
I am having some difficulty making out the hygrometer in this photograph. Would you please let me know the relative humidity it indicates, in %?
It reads 93 %
